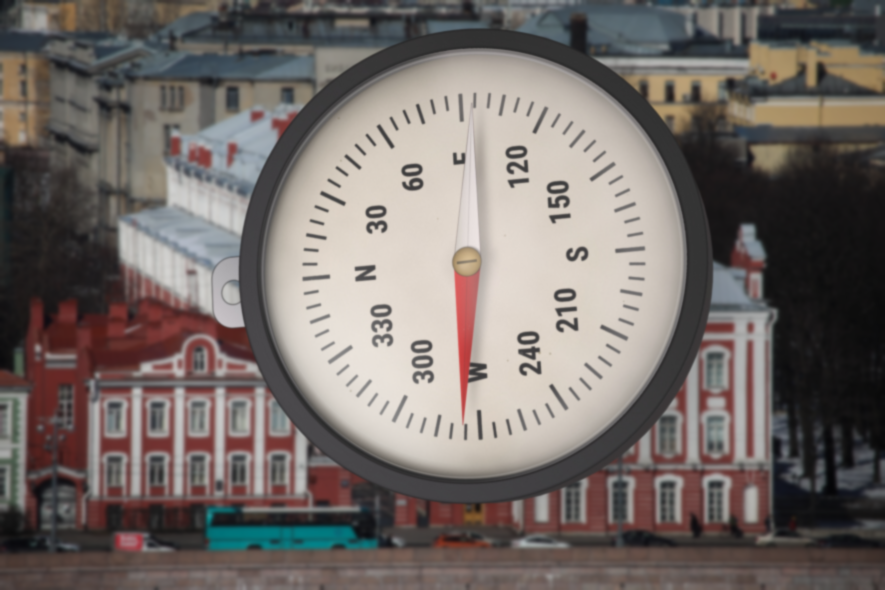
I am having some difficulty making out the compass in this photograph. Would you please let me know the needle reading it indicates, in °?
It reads 275 °
